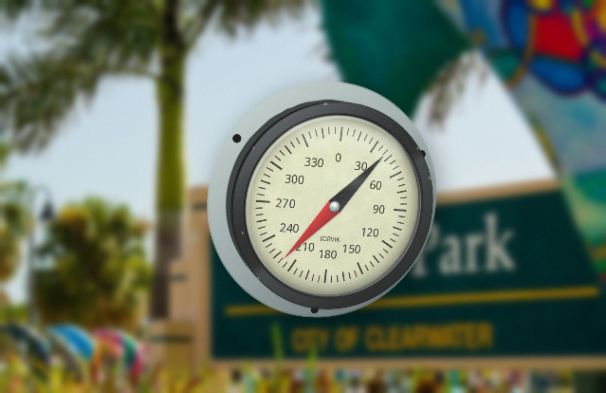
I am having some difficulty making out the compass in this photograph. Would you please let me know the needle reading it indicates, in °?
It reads 220 °
